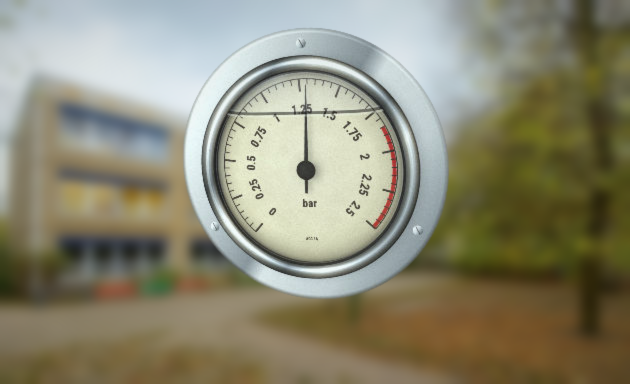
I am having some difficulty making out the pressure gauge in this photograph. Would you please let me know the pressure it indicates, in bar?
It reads 1.3 bar
